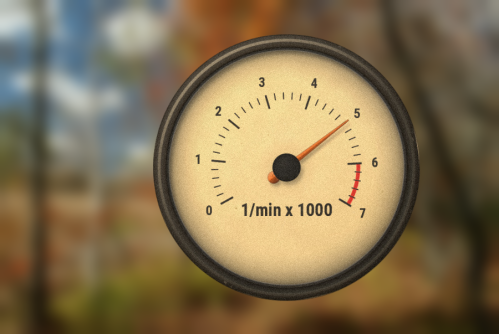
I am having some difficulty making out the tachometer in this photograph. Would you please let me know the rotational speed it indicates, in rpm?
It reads 5000 rpm
